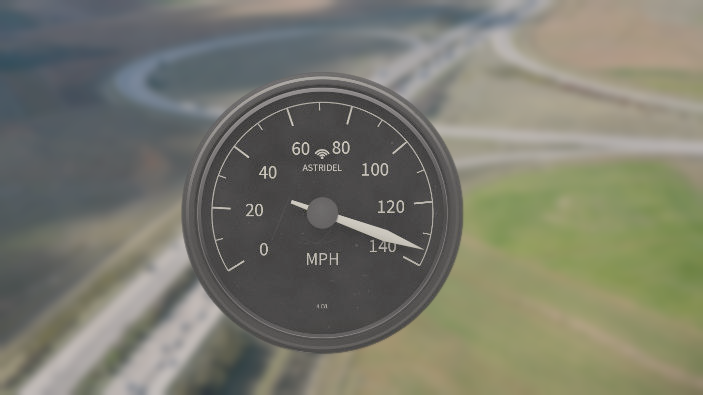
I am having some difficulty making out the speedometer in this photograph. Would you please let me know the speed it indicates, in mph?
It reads 135 mph
